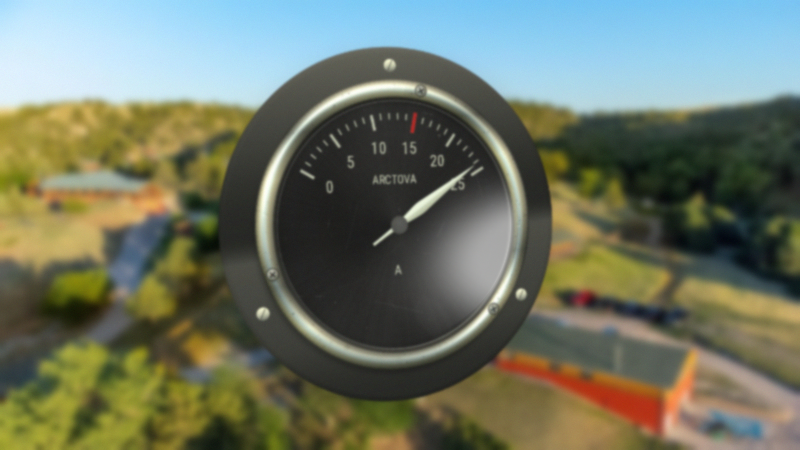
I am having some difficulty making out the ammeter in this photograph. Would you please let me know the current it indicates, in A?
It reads 24 A
